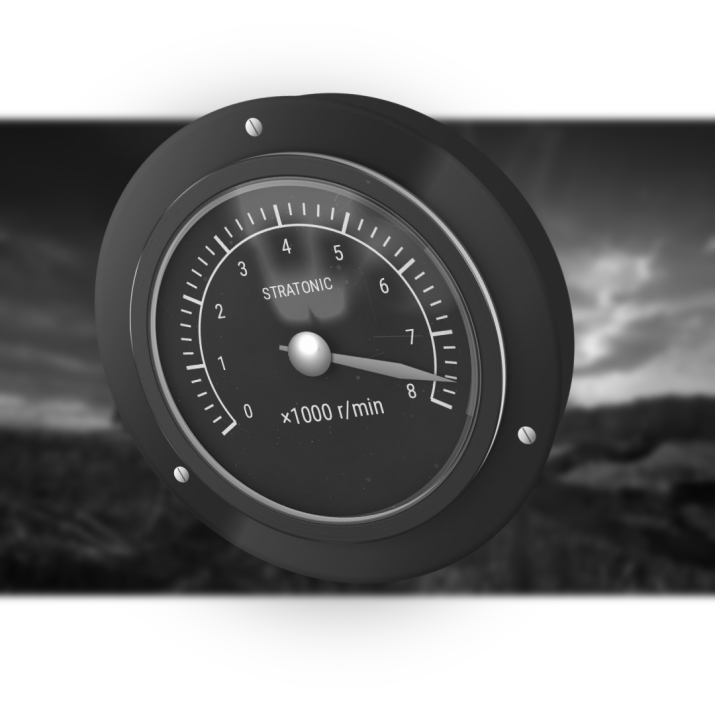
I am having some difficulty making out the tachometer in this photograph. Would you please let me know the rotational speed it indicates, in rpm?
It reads 7600 rpm
